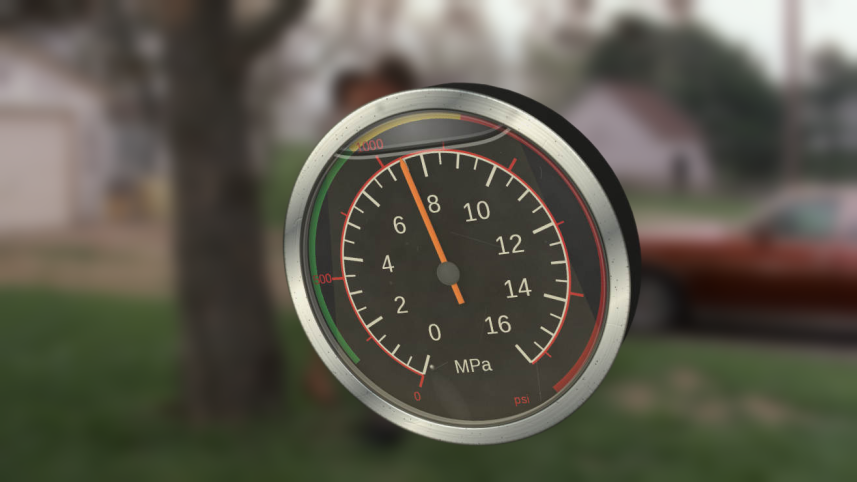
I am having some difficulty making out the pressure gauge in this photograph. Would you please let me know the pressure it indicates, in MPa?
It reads 7.5 MPa
